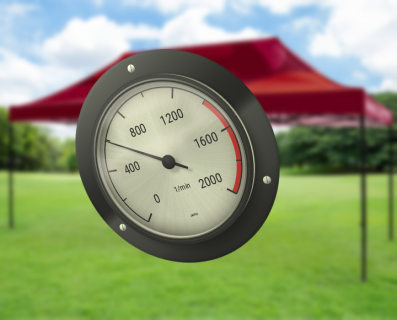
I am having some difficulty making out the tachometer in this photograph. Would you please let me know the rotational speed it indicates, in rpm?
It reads 600 rpm
